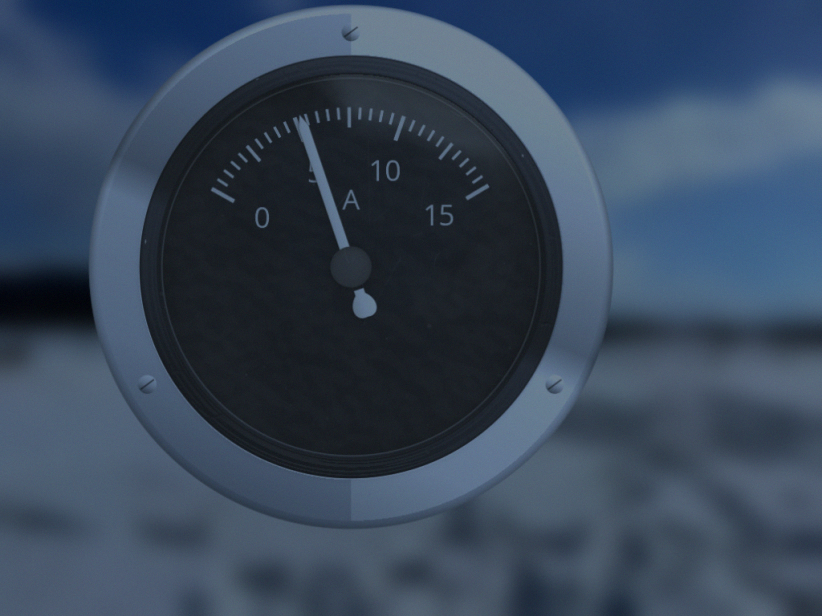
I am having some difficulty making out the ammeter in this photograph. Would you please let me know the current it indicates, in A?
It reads 5.25 A
